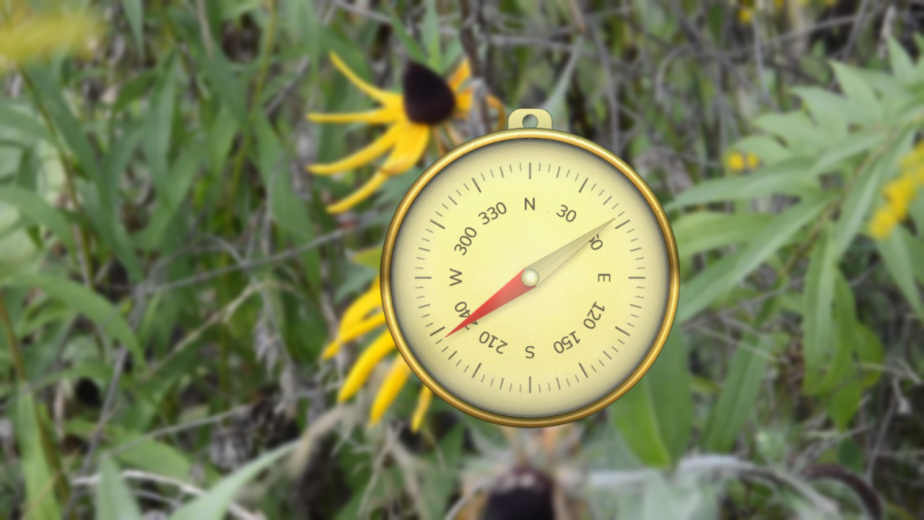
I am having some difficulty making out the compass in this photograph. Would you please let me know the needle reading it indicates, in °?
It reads 235 °
